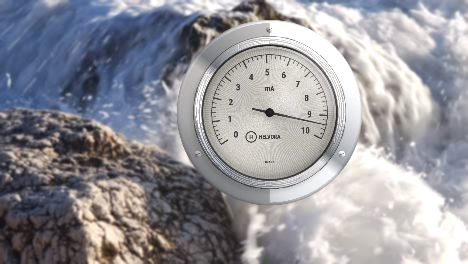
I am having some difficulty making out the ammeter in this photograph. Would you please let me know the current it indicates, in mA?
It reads 9.4 mA
